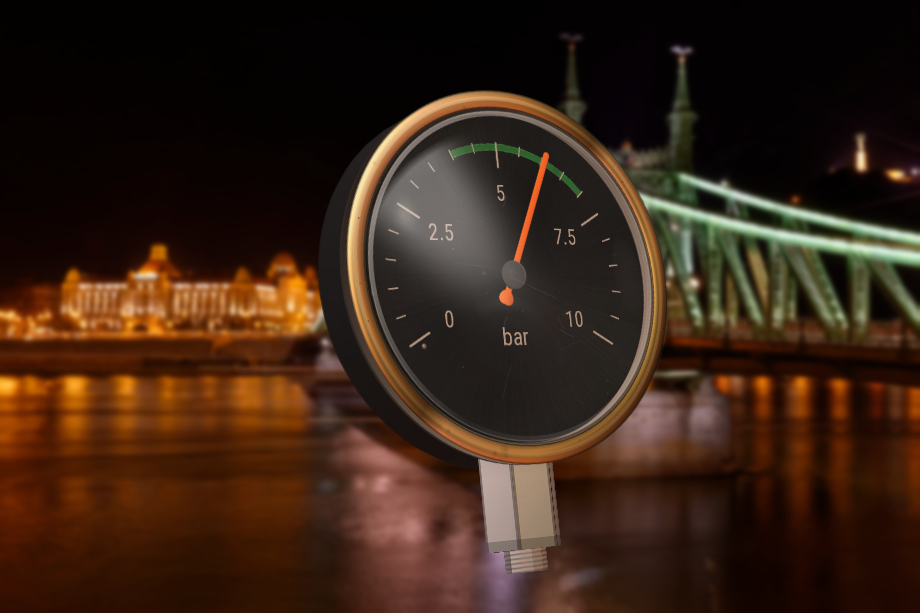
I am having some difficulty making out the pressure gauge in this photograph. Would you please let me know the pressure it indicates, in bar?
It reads 6 bar
